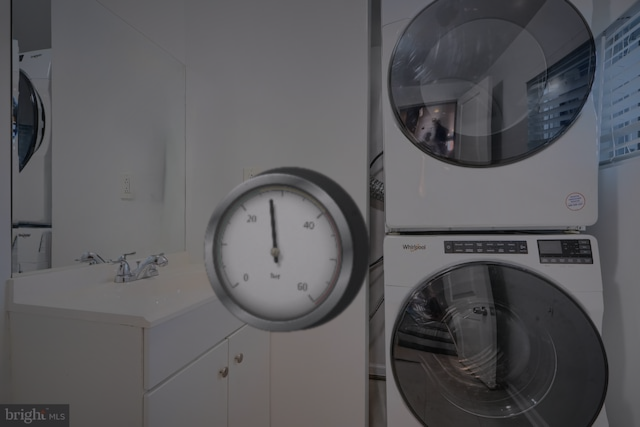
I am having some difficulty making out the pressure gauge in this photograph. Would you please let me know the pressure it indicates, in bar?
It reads 27.5 bar
